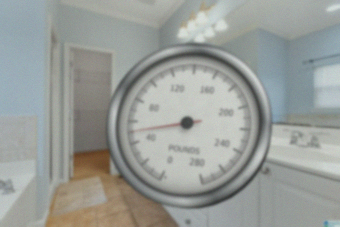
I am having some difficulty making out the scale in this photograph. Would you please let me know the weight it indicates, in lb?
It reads 50 lb
